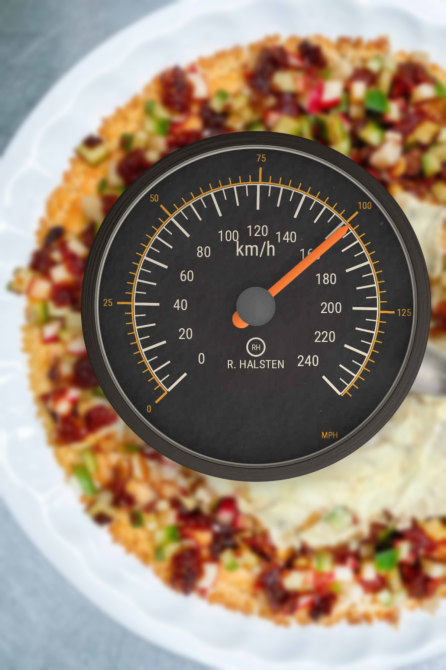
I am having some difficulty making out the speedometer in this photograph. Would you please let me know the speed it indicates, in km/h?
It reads 162.5 km/h
